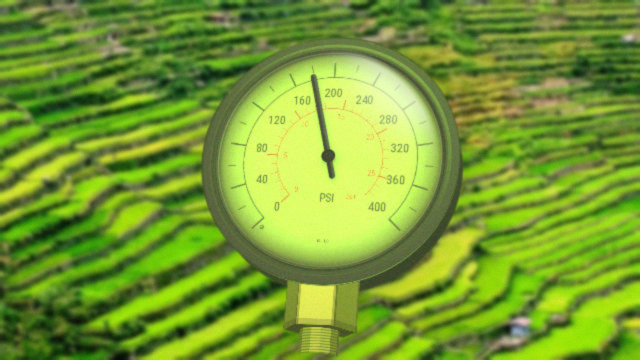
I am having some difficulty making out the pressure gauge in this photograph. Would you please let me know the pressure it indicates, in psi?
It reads 180 psi
